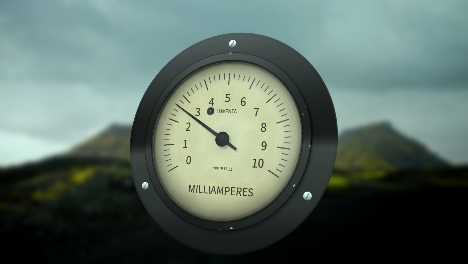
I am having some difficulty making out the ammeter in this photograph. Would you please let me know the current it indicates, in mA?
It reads 2.6 mA
